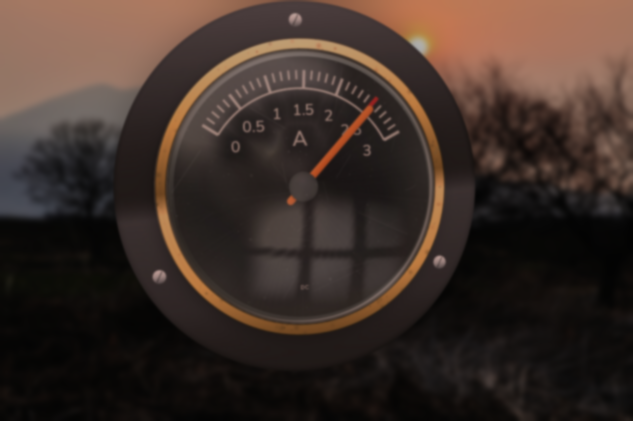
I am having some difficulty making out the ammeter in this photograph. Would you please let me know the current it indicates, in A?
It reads 2.5 A
